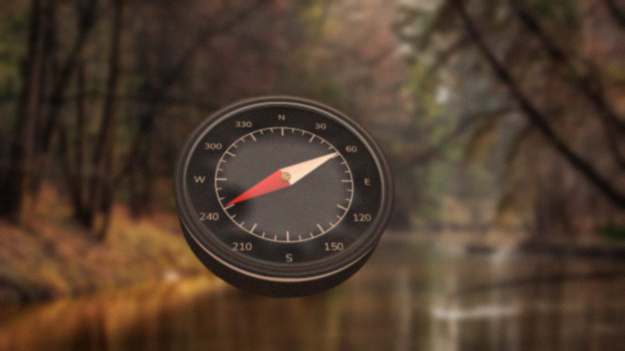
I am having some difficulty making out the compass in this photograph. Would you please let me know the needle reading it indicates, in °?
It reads 240 °
